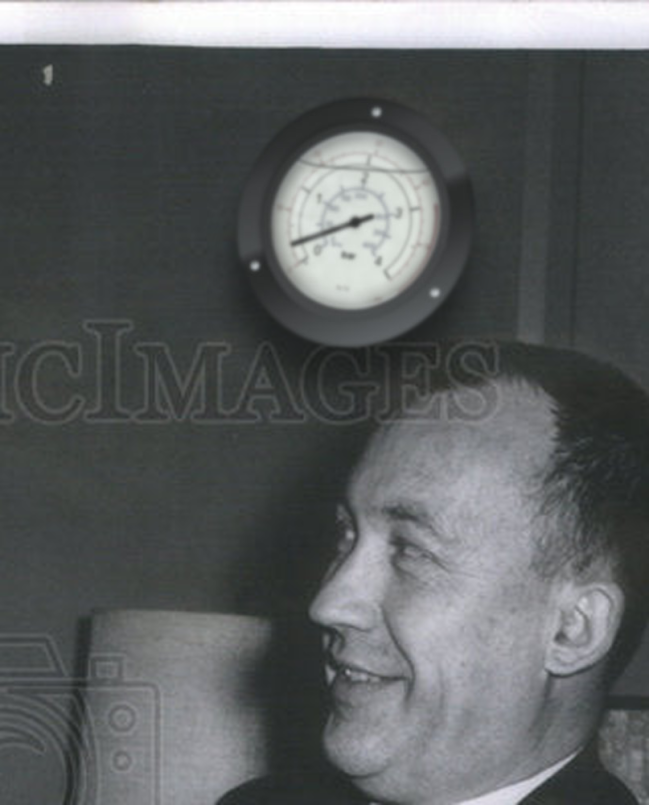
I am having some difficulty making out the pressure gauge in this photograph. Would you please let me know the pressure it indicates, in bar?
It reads 0.25 bar
